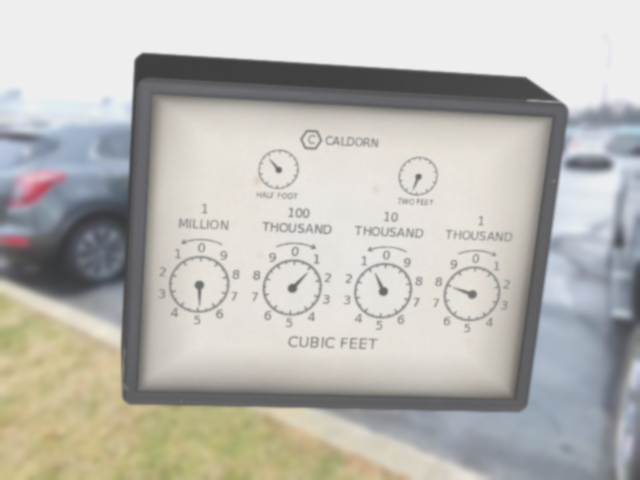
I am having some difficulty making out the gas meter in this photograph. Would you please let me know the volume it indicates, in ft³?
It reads 510800 ft³
